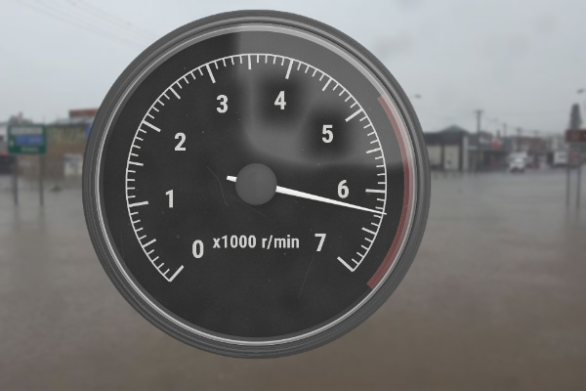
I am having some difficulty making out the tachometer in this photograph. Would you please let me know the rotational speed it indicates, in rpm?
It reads 6250 rpm
